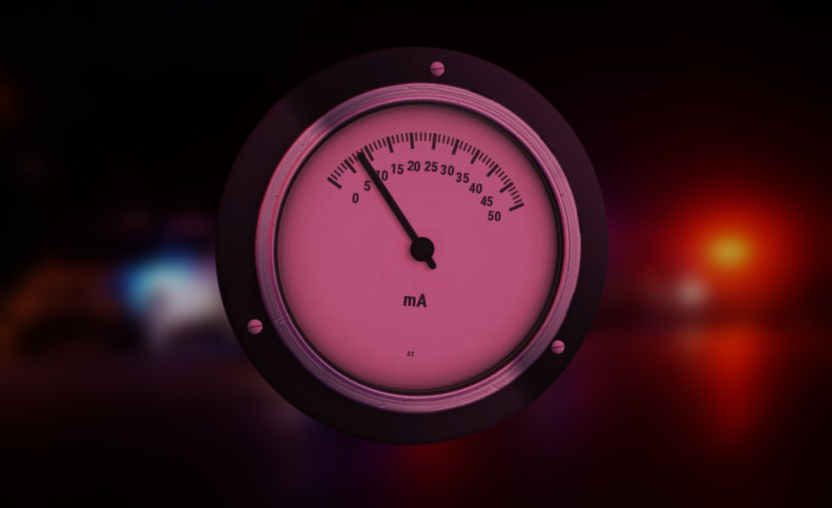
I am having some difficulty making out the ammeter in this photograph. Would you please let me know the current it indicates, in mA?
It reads 8 mA
